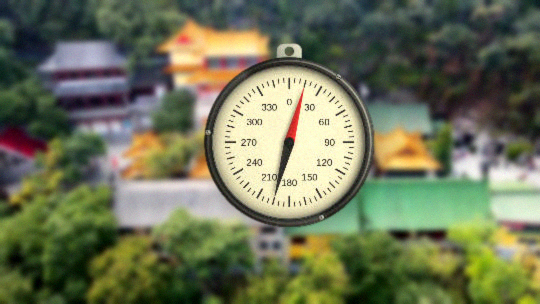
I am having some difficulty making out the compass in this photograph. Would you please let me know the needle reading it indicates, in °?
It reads 15 °
